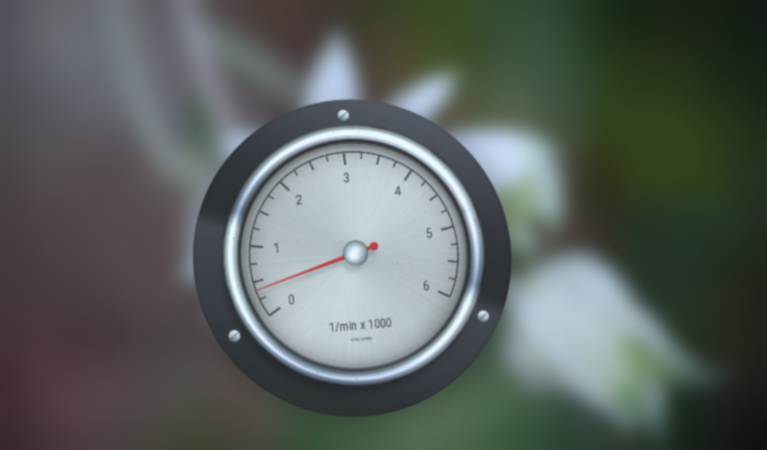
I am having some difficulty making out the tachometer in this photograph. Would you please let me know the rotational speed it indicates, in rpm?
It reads 375 rpm
